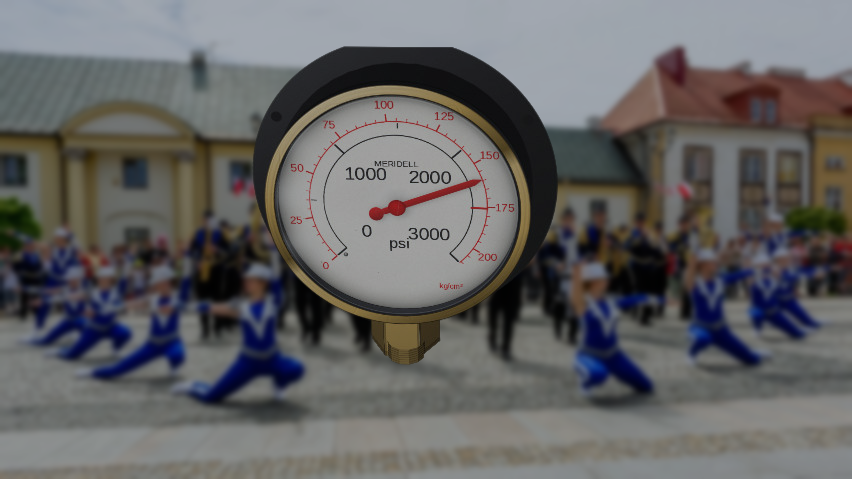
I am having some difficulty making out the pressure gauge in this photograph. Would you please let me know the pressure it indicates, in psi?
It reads 2250 psi
